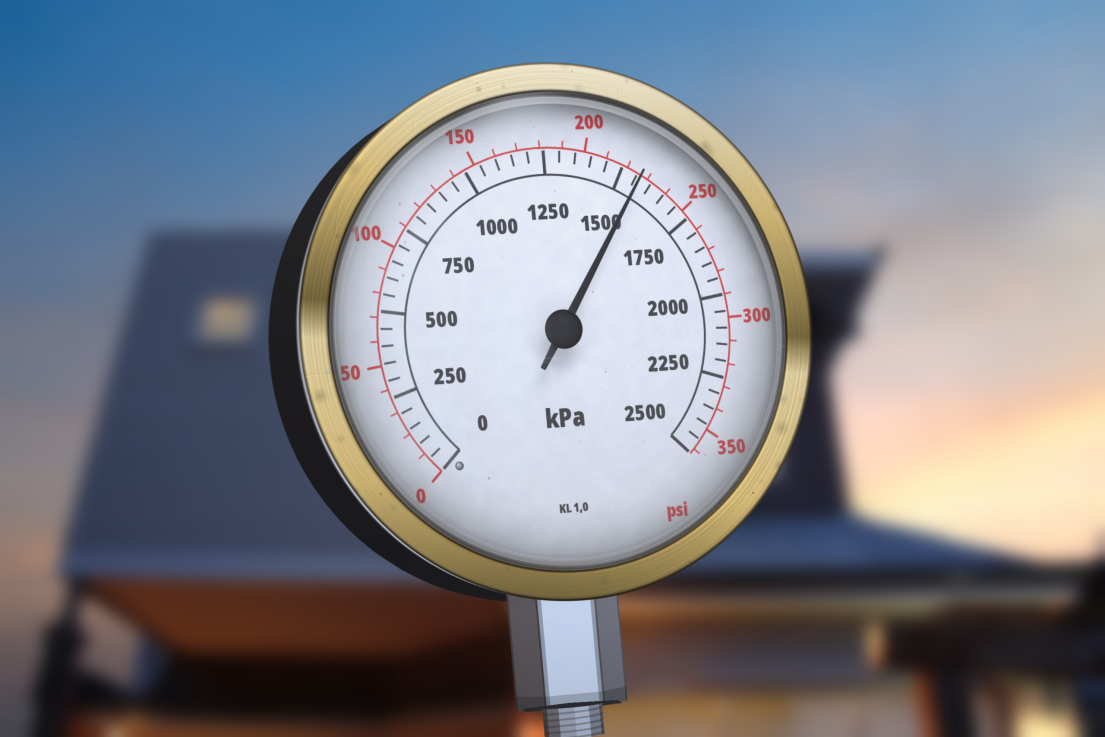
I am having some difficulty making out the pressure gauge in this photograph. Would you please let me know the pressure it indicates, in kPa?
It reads 1550 kPa
